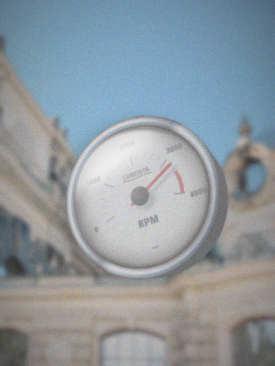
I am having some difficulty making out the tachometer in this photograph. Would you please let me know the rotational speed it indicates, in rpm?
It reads 3200 rpm
